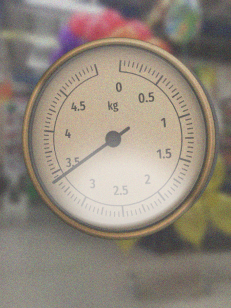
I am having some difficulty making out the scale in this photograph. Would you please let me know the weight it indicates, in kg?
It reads 3.4 kg
